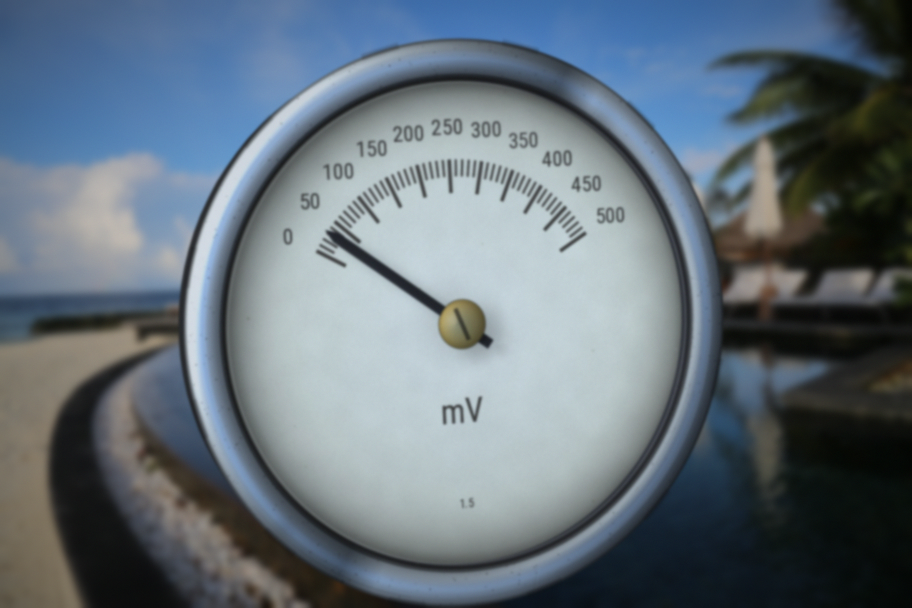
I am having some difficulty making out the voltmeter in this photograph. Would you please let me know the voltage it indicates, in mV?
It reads 30 mV
